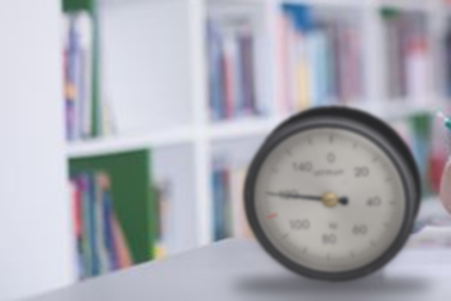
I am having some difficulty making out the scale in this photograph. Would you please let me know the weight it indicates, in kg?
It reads 120 kg
